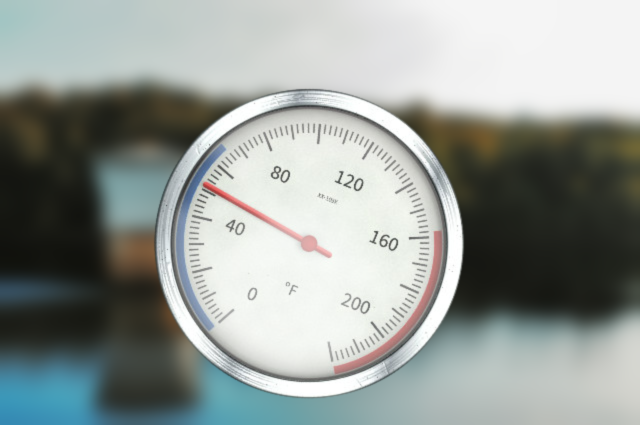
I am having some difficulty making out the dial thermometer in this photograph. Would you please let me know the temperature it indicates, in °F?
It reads 52 °F
